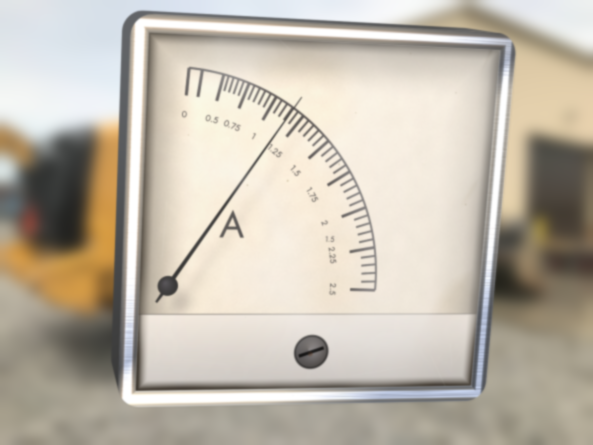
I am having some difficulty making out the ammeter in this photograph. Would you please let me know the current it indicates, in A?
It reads 1.15 A
